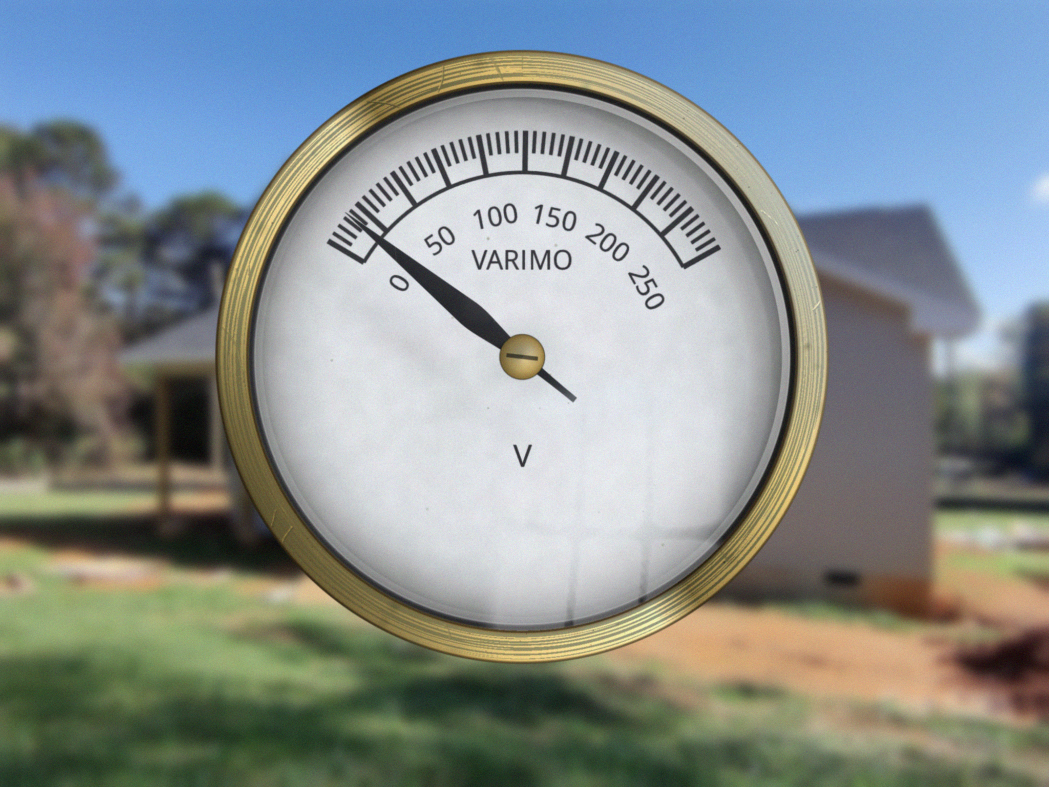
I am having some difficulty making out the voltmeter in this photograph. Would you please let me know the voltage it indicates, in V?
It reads 17.5 V
